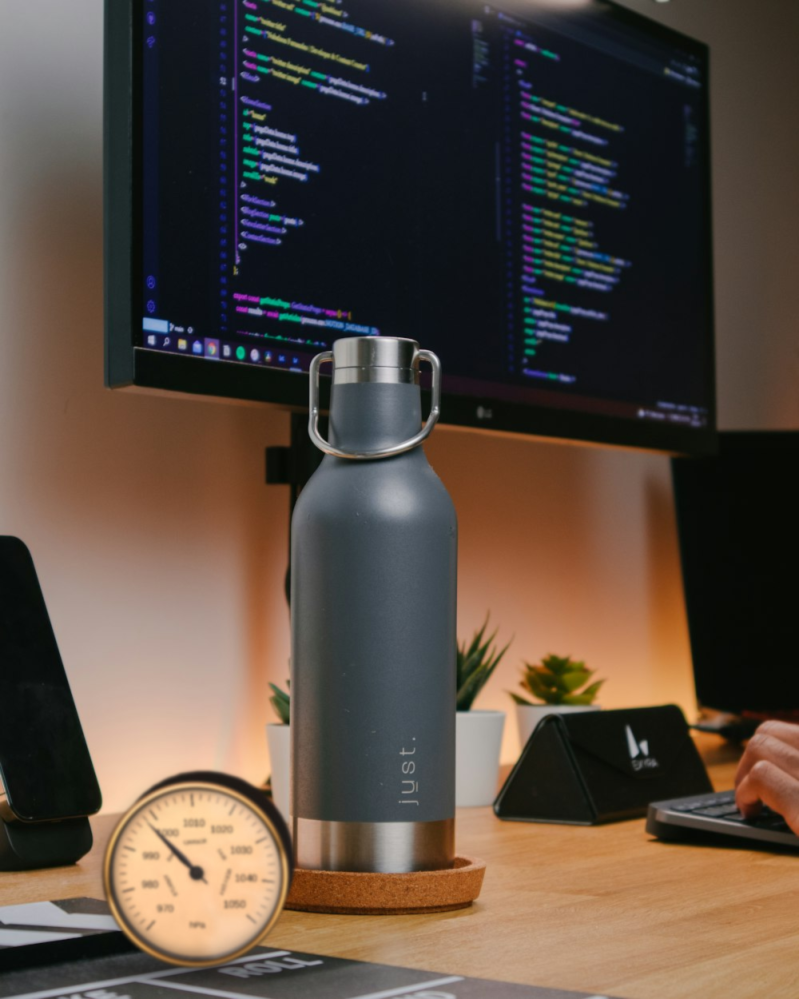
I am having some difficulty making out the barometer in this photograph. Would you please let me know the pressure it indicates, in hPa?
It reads 998 hPa
